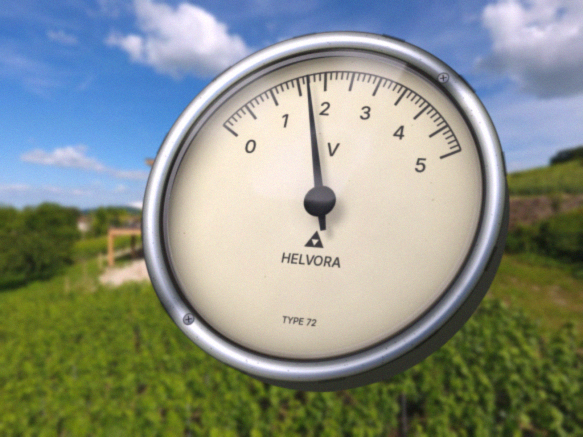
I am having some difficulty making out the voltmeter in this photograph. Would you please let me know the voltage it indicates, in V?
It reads 1.7 V
